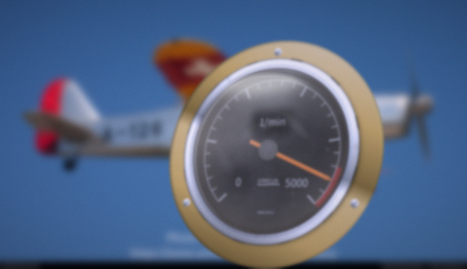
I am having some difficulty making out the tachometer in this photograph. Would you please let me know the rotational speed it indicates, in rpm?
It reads 4600 rpm
